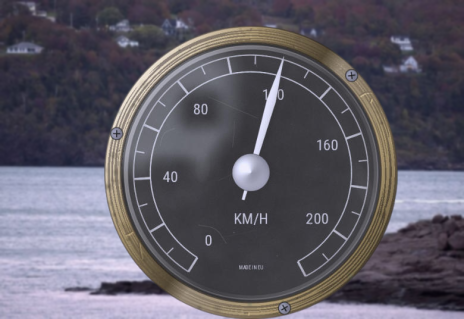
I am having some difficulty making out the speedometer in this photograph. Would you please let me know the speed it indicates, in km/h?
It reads 120 km/h
